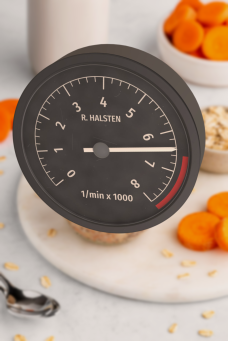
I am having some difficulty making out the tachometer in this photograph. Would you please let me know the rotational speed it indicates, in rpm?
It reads 6400 rpm
